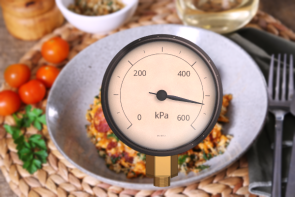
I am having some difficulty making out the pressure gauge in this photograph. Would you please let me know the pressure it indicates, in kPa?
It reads 525 kPa
